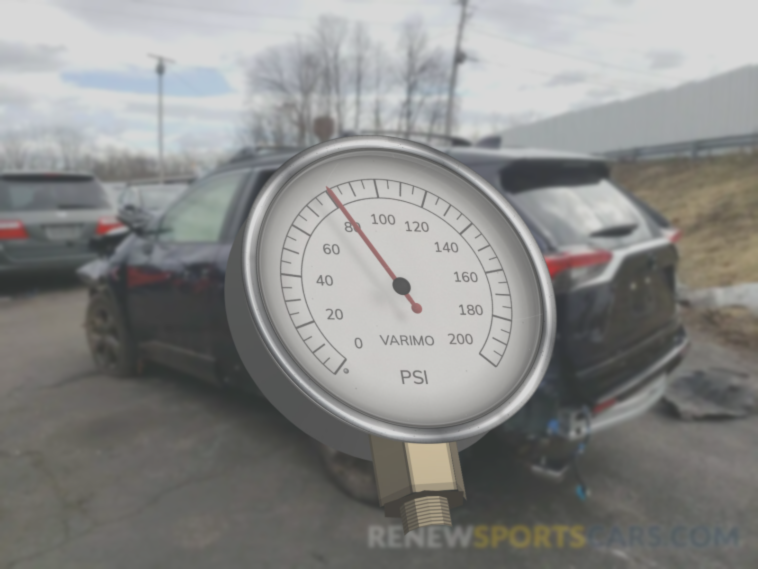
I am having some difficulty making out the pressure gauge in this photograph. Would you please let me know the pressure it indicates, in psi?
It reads 80 psi
